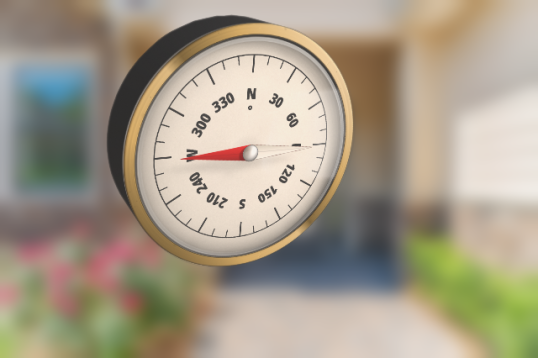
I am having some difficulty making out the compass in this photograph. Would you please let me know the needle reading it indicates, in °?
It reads 270 °
